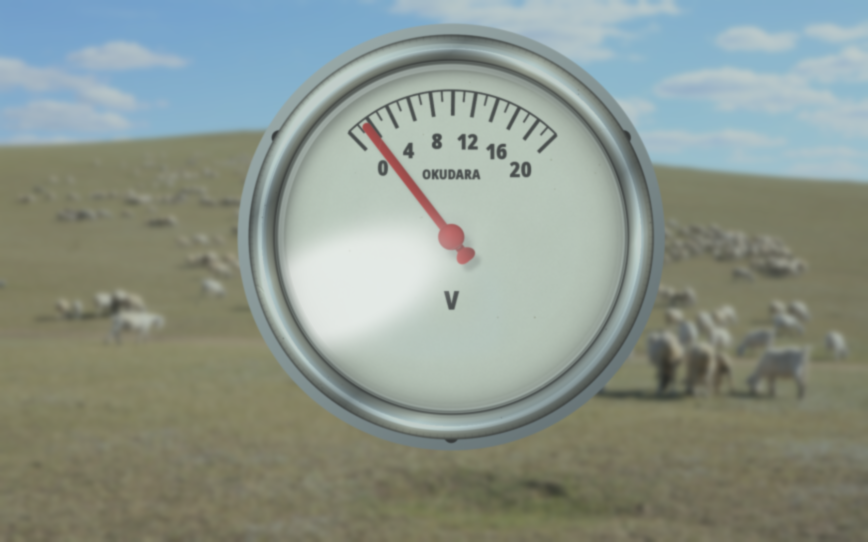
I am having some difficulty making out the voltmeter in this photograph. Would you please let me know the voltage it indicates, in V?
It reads 1.5 V
